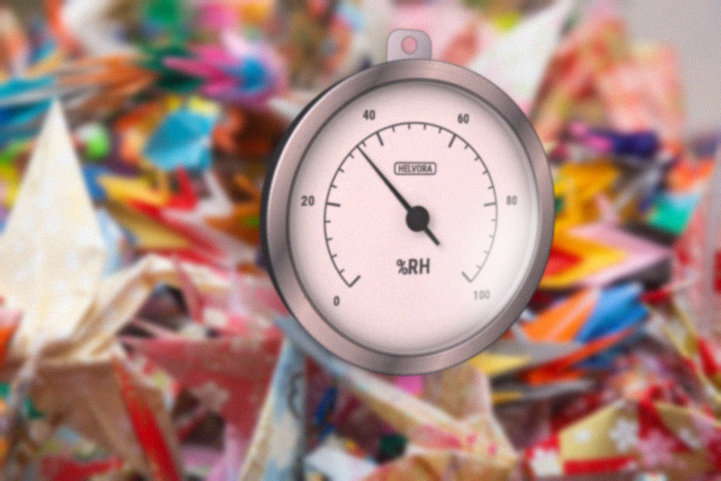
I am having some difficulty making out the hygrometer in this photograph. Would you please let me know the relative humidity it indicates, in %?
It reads 34 %
